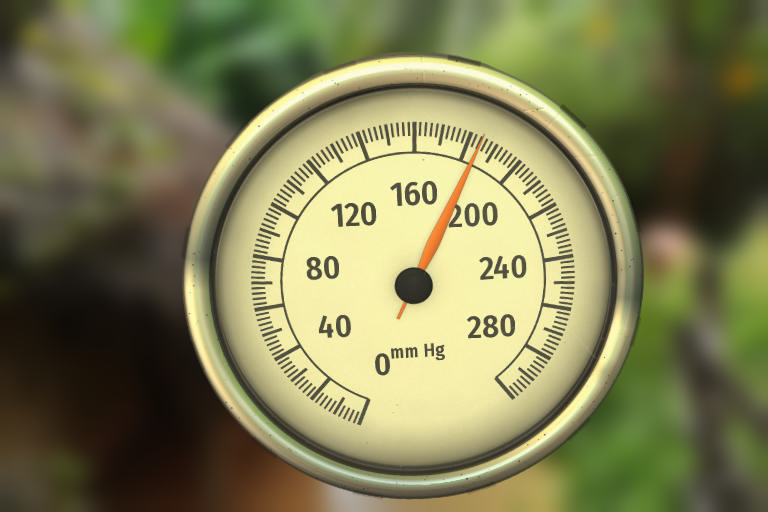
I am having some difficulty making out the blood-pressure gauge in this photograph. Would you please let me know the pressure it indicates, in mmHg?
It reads 184 mmHg
